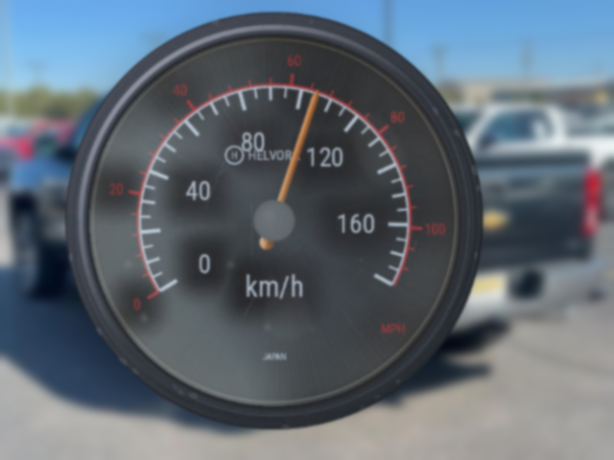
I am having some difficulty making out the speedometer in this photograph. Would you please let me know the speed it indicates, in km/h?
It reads 105 km/h
